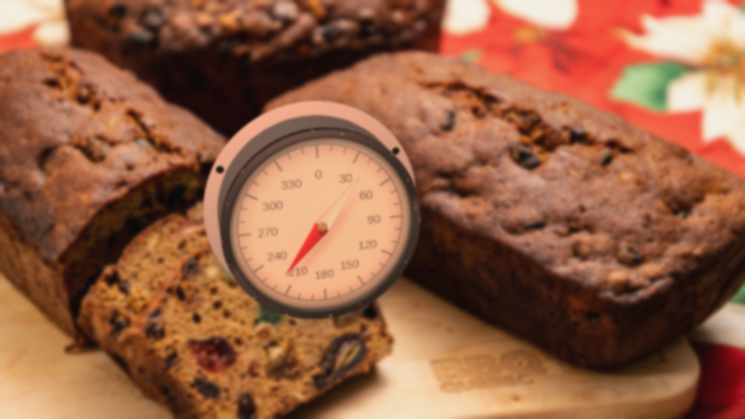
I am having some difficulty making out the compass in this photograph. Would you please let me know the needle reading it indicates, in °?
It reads 220 °
